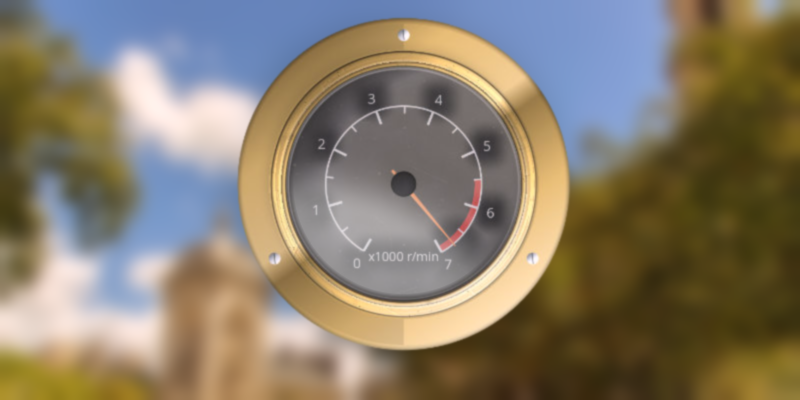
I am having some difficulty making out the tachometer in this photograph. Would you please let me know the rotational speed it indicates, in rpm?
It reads 6750 rpm
